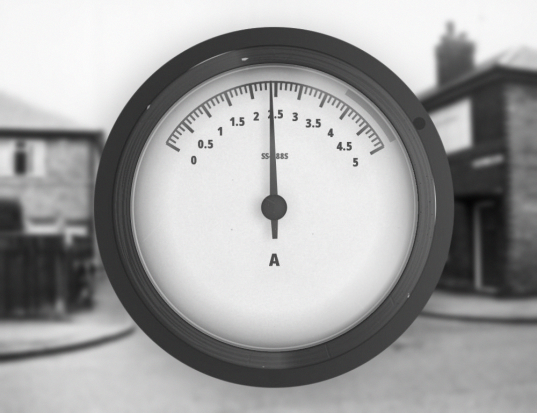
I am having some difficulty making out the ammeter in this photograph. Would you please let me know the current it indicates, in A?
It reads 2.4 A
